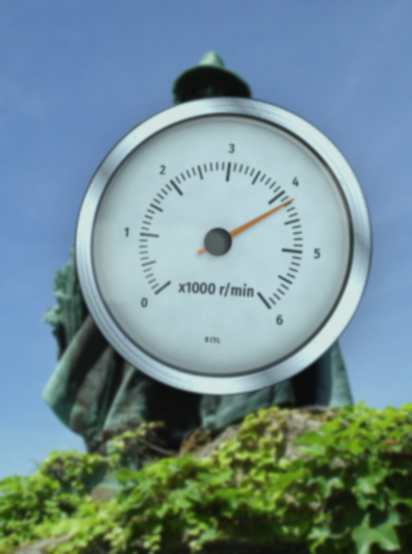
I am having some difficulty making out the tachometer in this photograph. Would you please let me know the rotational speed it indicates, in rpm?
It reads 4200 rpm
